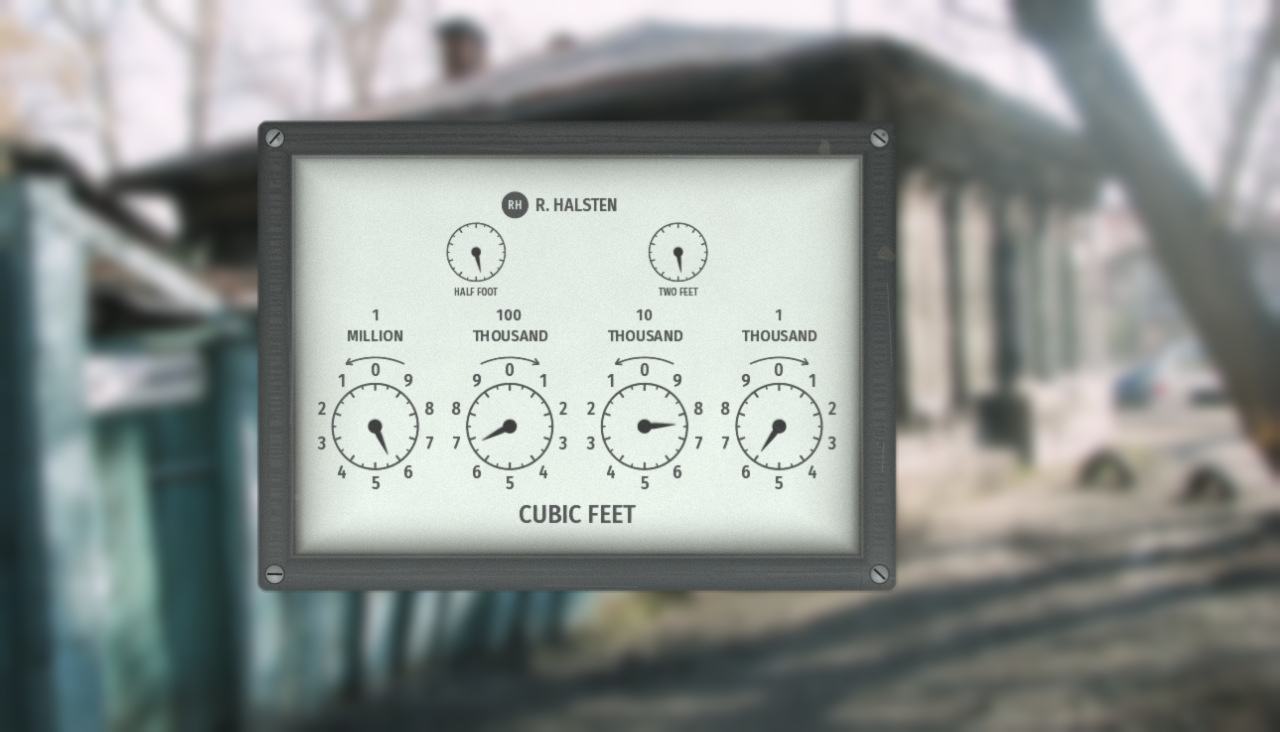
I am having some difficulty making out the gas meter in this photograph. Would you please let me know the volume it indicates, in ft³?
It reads 567600 ft³
